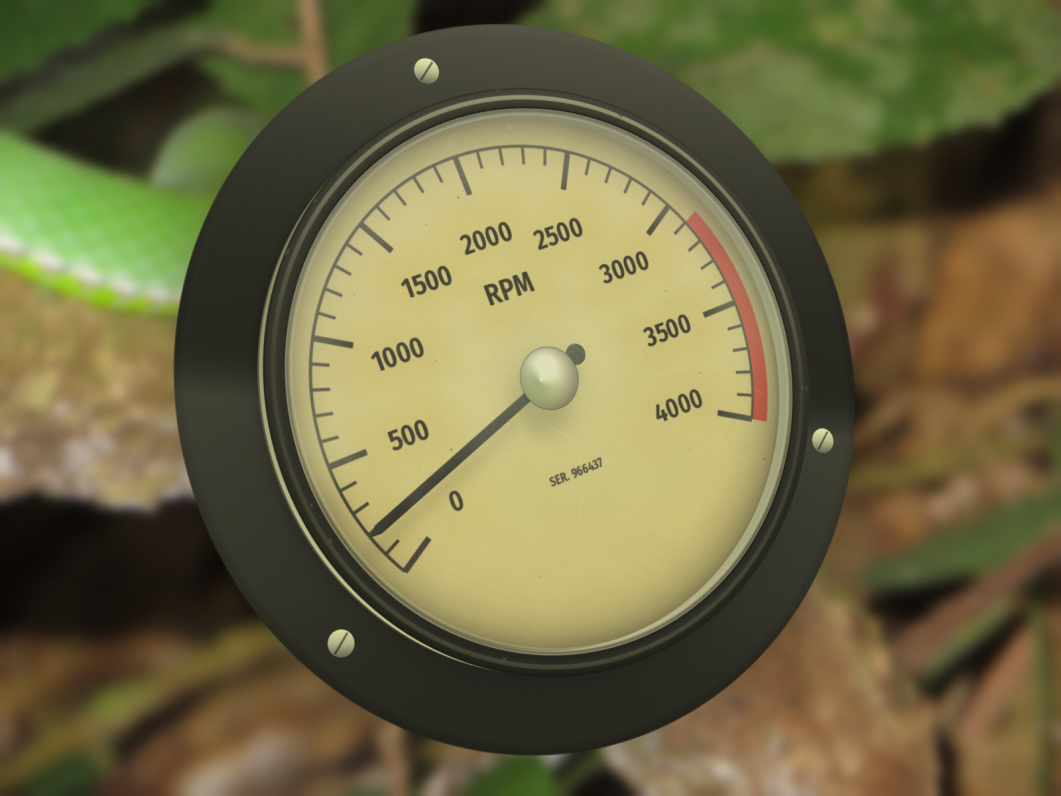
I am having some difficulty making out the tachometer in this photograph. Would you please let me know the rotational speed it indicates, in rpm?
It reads 200 rpm
